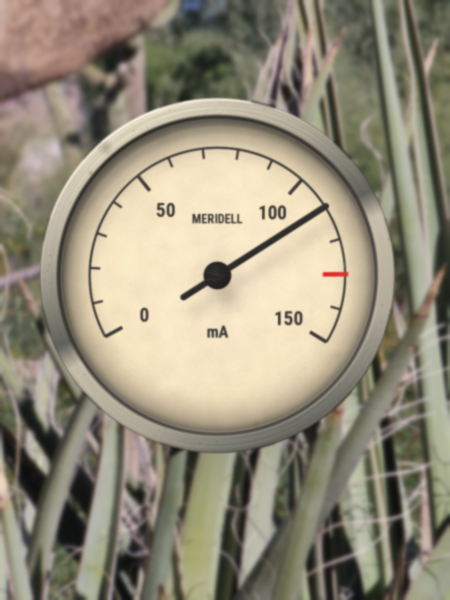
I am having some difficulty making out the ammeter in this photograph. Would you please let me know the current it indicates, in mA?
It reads 110 mA
